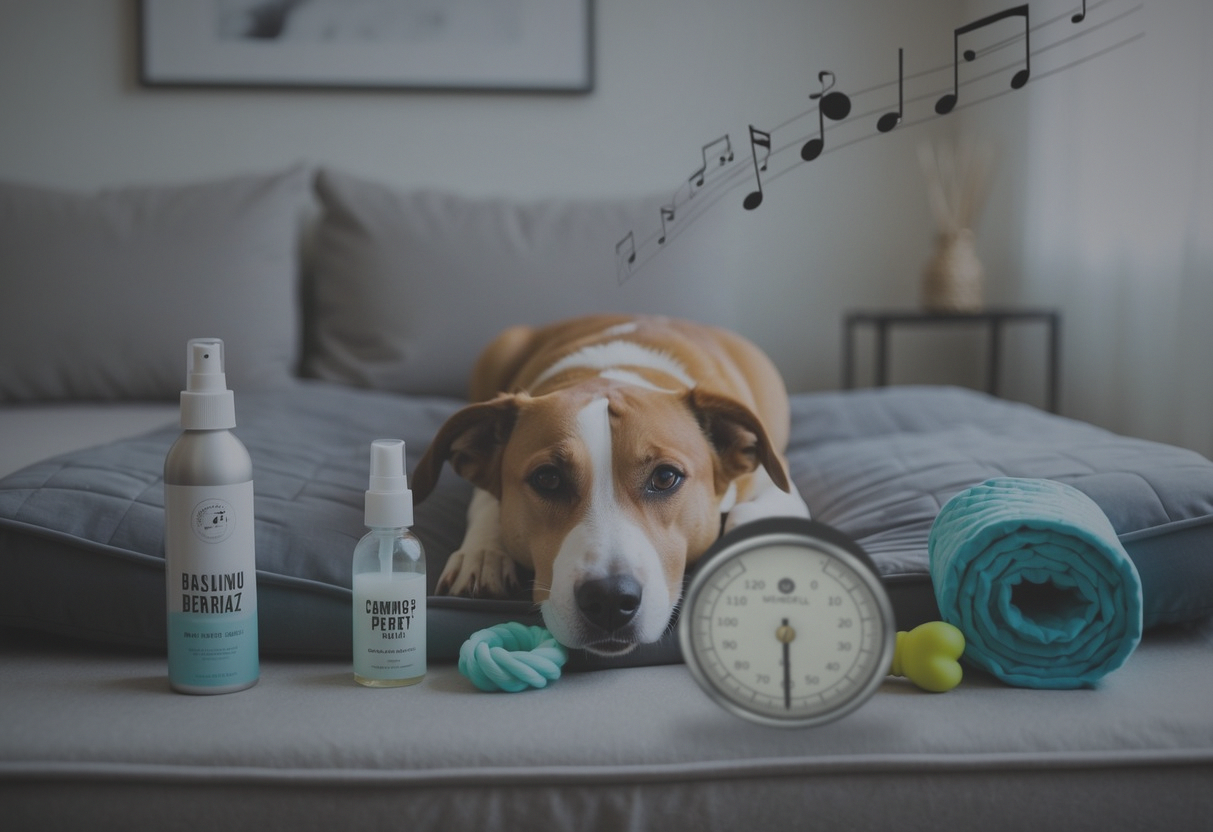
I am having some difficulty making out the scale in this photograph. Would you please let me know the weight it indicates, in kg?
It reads 60 kg
